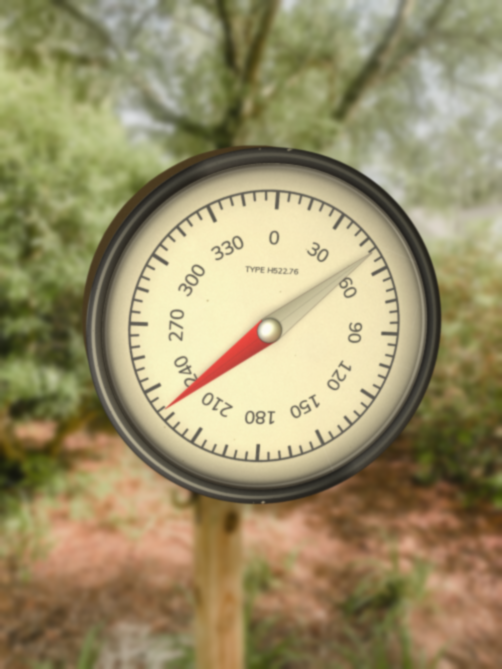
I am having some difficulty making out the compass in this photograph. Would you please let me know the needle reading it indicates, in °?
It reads 230 °
